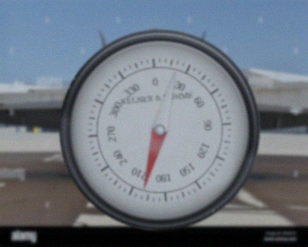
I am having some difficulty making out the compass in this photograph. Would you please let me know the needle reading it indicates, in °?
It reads 200 °
